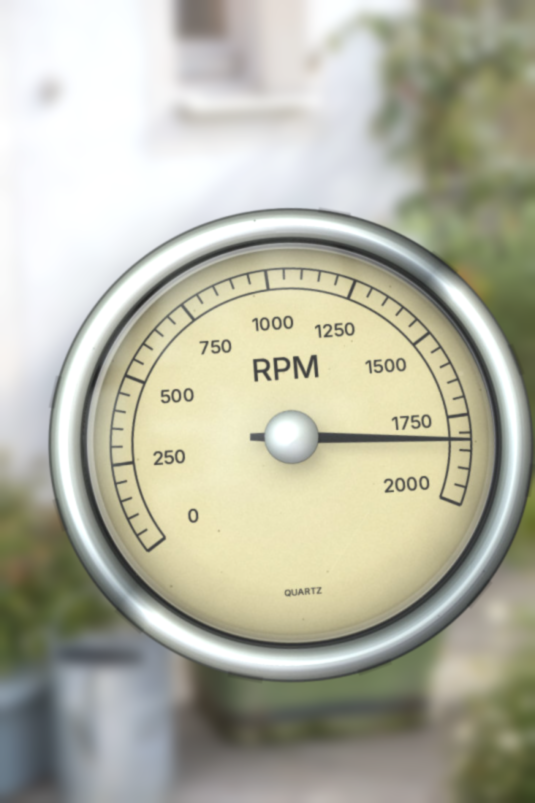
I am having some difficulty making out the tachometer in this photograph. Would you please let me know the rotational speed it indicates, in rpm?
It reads 1825 rpm
